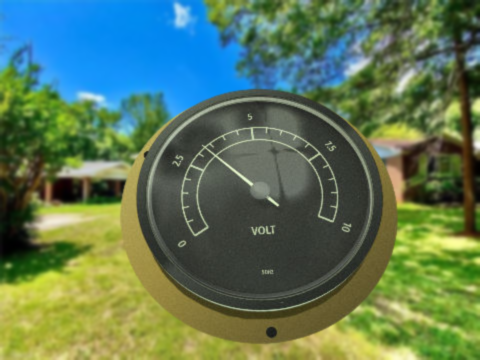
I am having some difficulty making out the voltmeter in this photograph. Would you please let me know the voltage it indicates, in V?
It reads 3.25 V
